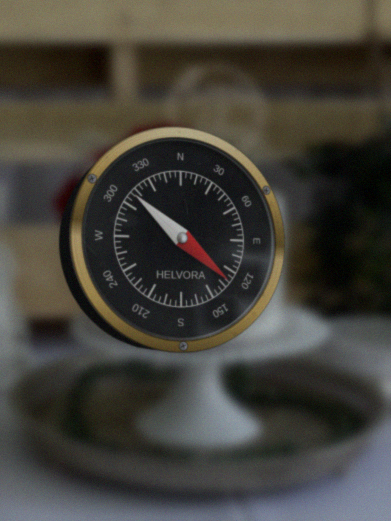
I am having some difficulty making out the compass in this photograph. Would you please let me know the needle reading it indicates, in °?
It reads 130 °
